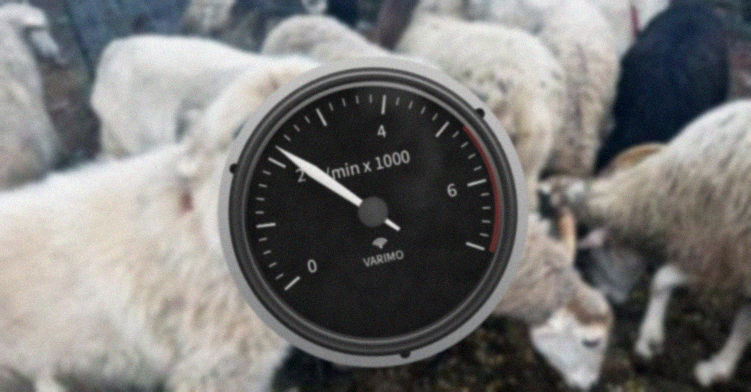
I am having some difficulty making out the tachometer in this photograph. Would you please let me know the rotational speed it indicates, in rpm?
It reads 2200 rpm
